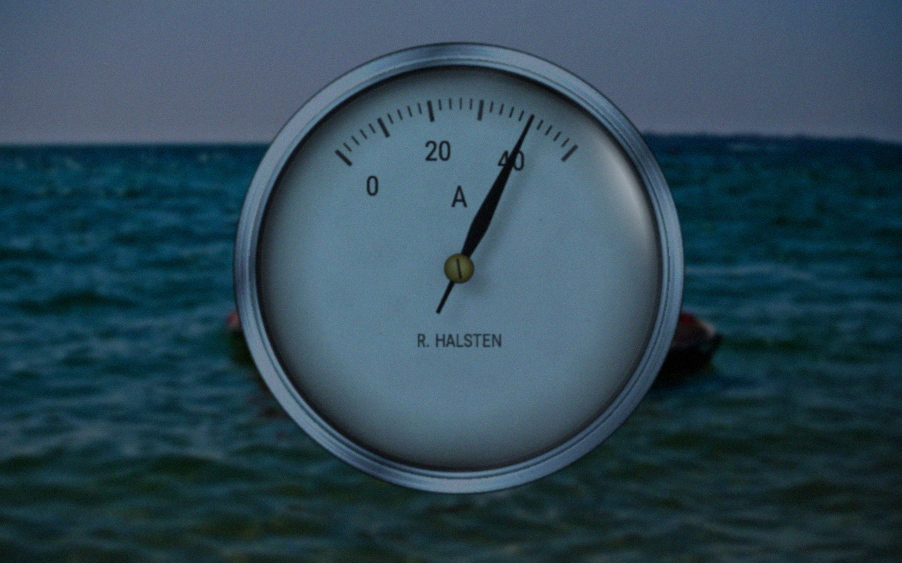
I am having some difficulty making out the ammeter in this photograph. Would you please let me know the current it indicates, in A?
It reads 40 A
